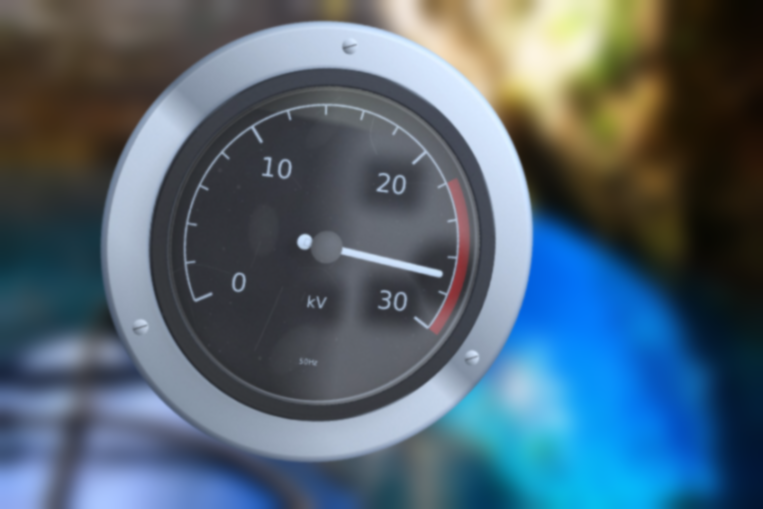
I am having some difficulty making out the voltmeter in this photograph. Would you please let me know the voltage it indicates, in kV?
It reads 27 kV
